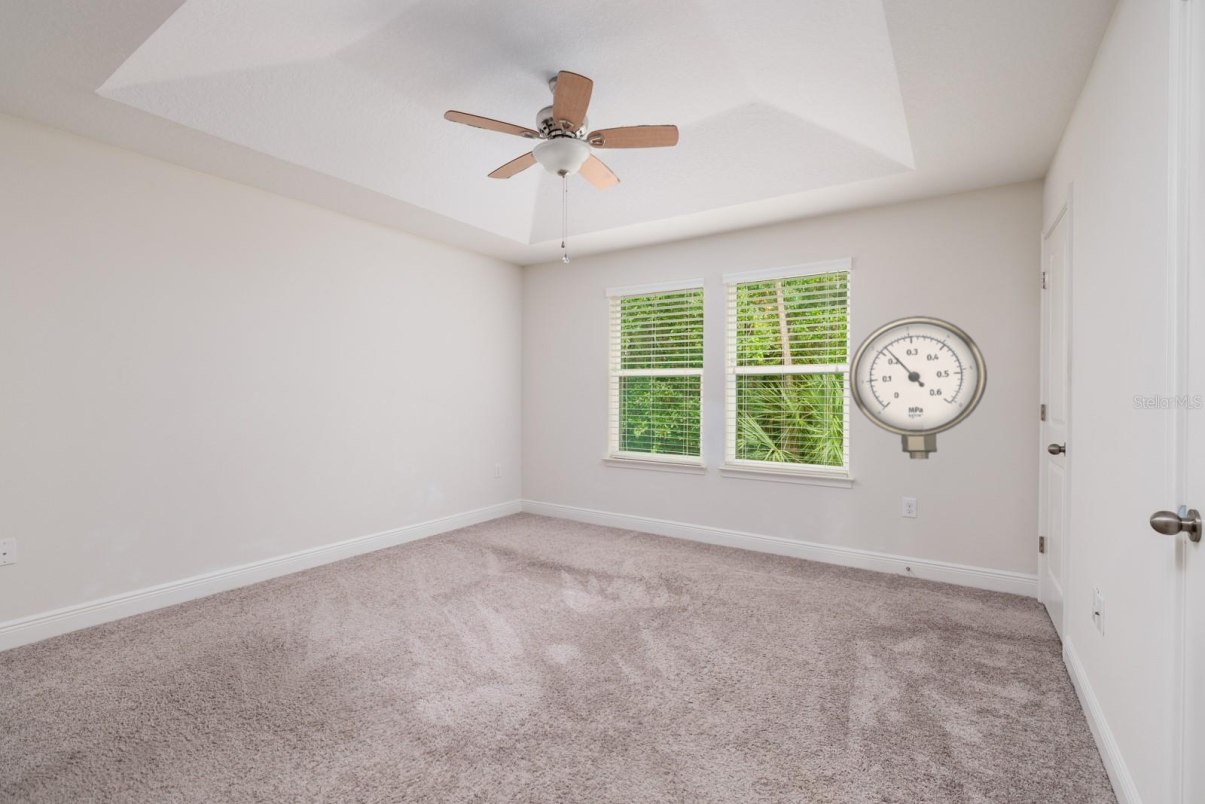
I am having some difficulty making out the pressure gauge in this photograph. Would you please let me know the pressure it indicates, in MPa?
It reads 0.22 MPa
